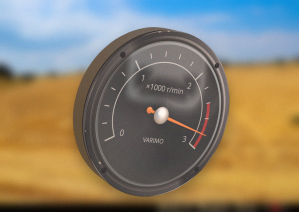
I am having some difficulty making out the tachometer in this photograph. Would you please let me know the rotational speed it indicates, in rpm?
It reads 2800 rpm
